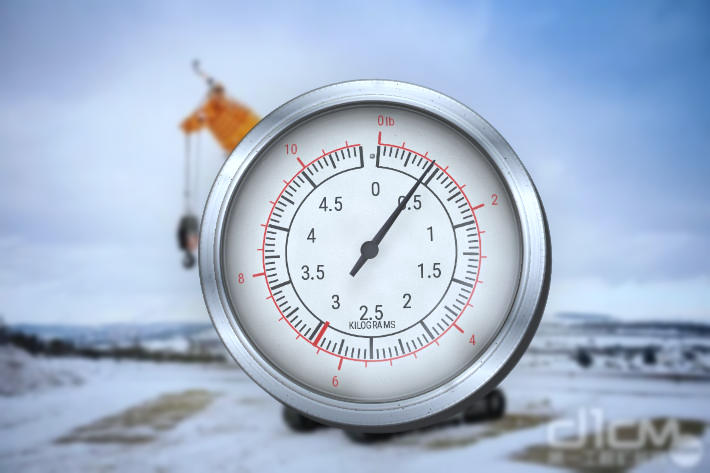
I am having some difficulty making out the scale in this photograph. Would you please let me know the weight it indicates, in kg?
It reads 0.45 kg
